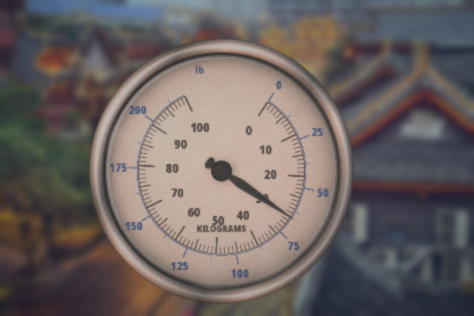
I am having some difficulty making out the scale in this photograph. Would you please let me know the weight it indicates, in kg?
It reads 30 kg
